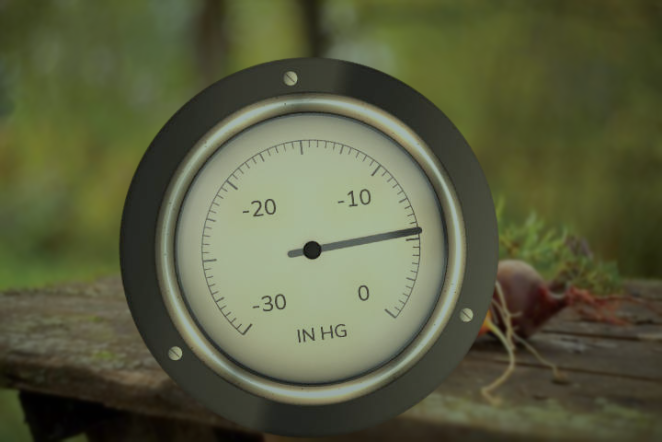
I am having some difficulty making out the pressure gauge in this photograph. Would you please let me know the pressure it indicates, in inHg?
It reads -5.5 inHg
